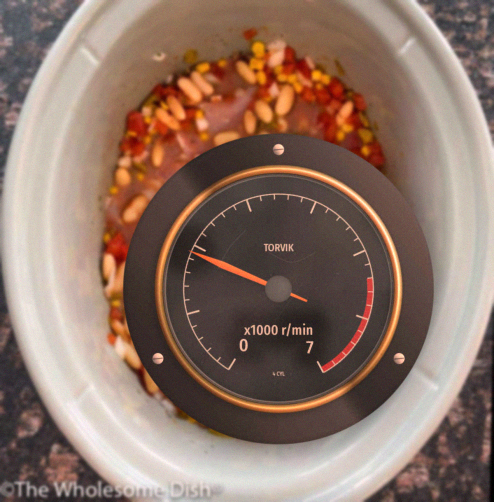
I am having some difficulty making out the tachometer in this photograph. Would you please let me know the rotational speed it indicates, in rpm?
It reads 1900 rpm
